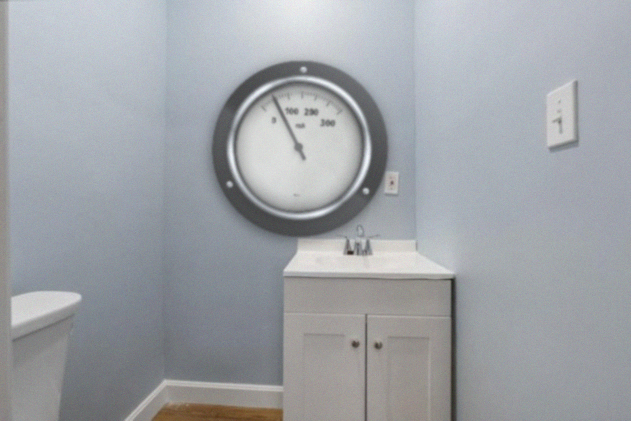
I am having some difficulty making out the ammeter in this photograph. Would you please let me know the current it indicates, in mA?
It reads 50 mA
